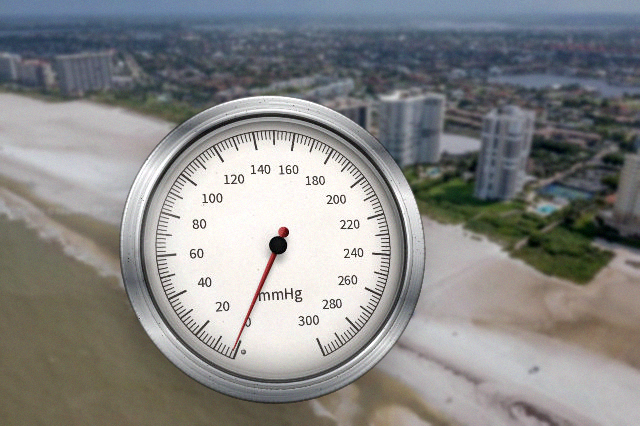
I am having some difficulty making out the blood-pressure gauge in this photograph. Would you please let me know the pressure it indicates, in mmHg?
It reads 2 mmHg
